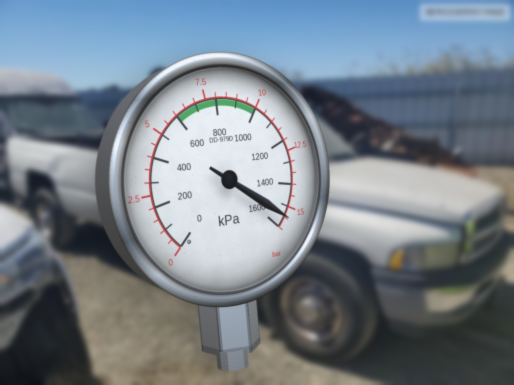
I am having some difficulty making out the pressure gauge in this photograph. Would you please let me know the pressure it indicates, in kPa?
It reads 1550 kPa
